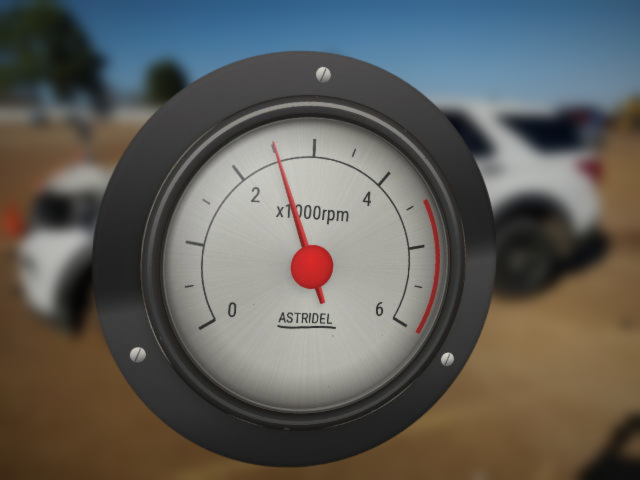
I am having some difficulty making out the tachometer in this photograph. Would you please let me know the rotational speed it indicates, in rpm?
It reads 2500 rpm
